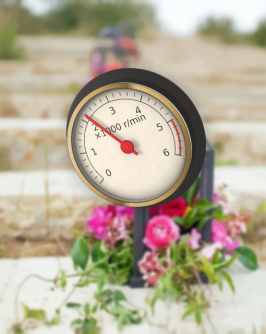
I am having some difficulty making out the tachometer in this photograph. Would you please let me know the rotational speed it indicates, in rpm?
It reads 2200 rpm
